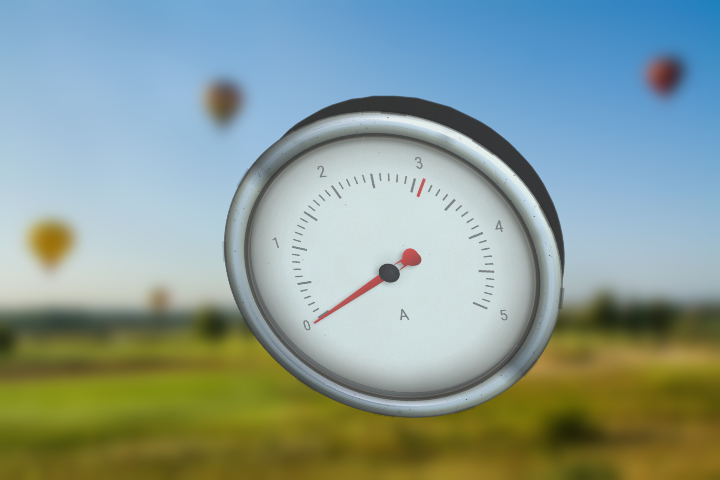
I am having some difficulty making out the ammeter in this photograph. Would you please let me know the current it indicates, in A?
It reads 0 A
